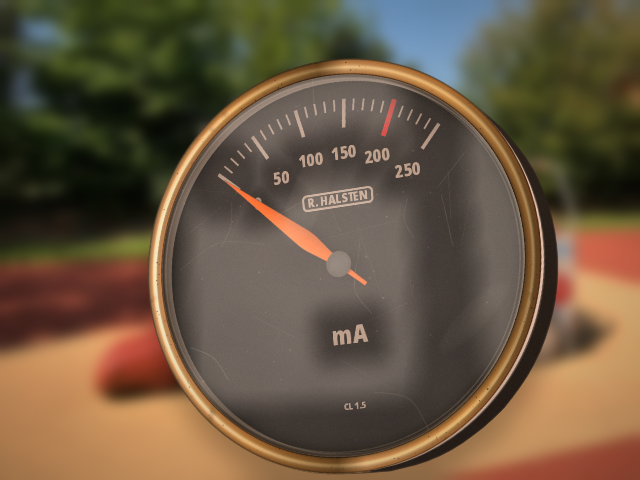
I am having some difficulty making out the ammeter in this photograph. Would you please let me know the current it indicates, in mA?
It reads 0 mA
